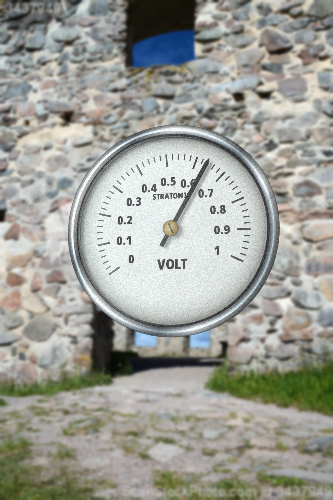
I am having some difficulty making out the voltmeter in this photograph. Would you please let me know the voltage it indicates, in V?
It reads 0.64 V
